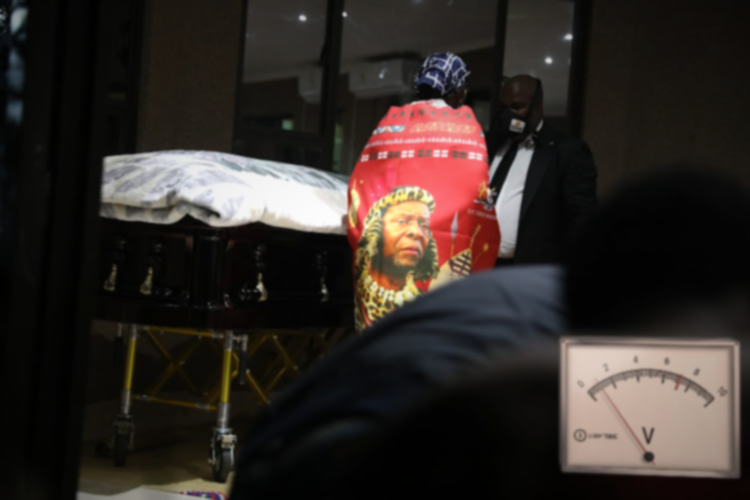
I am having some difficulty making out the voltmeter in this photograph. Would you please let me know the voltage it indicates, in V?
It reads 1 V
